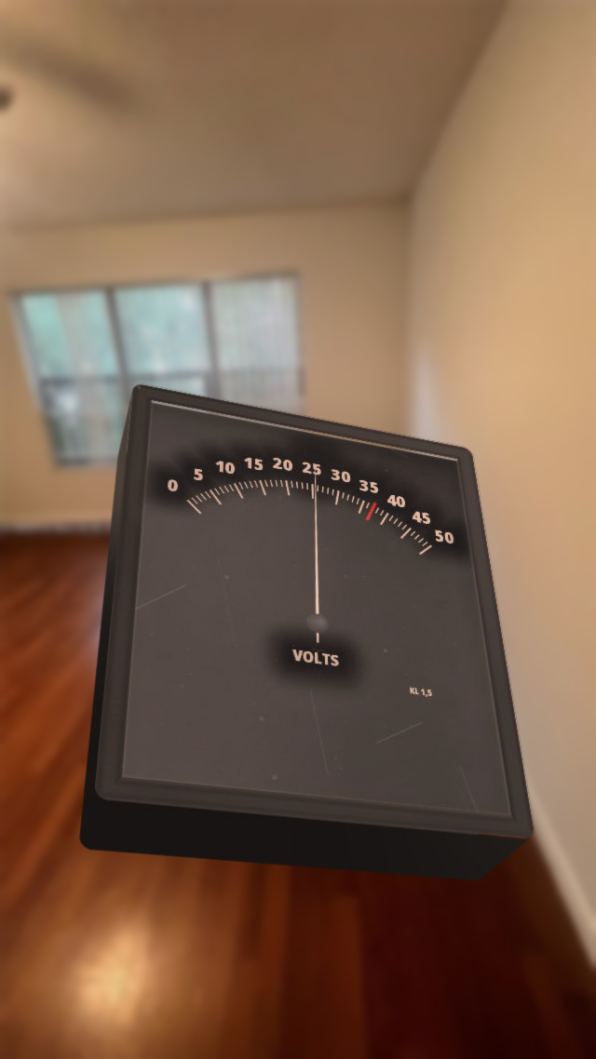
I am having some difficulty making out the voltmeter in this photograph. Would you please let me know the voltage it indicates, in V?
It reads 25 V
